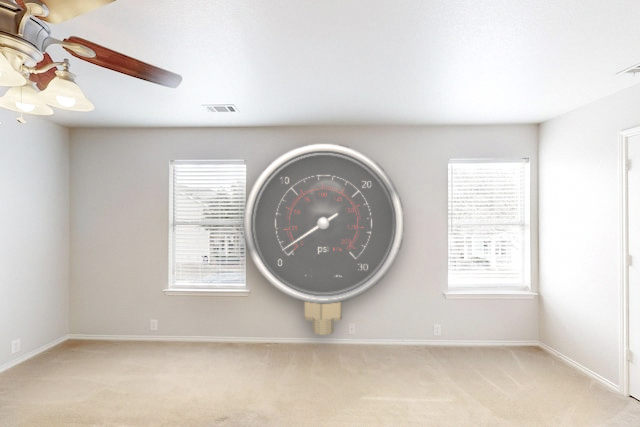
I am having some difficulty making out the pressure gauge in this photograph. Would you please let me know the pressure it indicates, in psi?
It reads 1 psi
